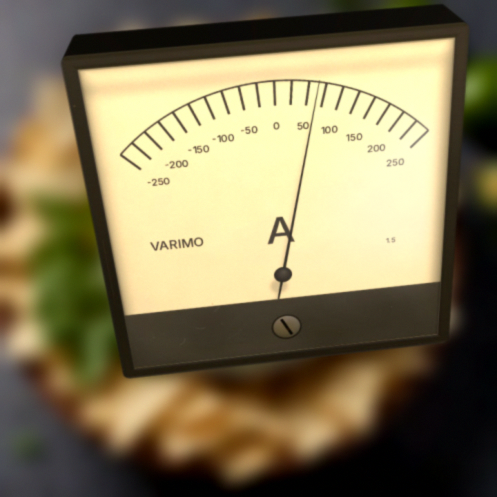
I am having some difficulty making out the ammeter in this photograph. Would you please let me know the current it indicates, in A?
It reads 62.5 A
